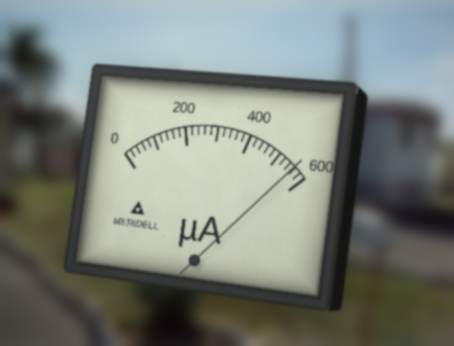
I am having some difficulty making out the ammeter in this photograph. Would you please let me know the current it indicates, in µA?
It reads 560 µA
